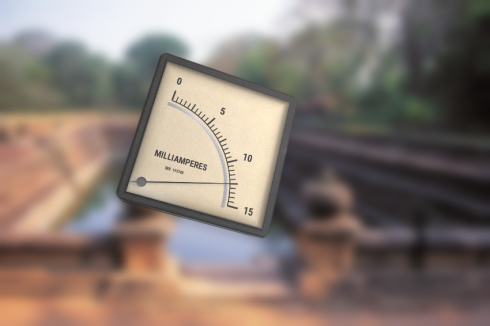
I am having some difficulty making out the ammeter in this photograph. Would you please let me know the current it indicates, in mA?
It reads 12.5 mA
